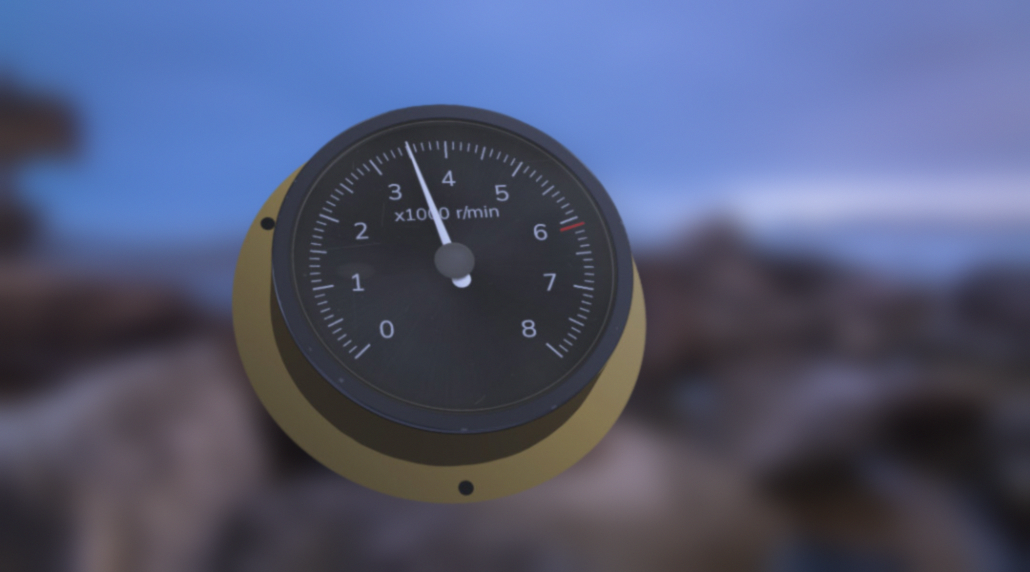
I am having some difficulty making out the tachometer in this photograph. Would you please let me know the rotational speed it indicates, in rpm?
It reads 3500 rpm
